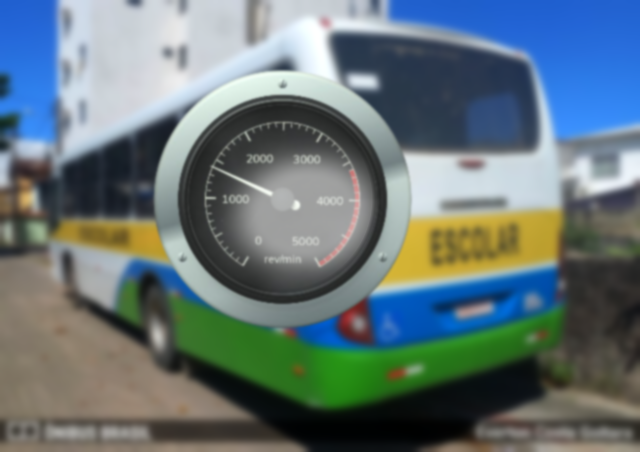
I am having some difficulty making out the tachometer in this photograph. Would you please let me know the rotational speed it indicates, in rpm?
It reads 1400 rpm
